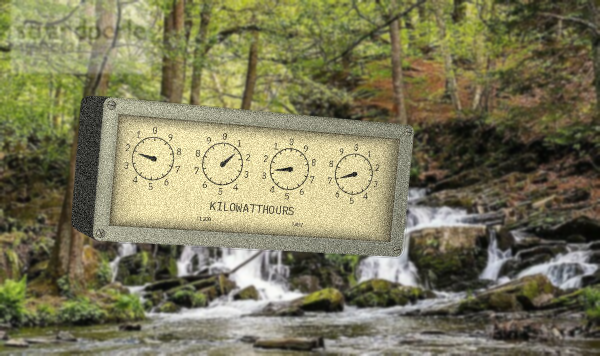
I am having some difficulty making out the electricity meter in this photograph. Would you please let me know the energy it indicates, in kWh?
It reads 2127 kWh
